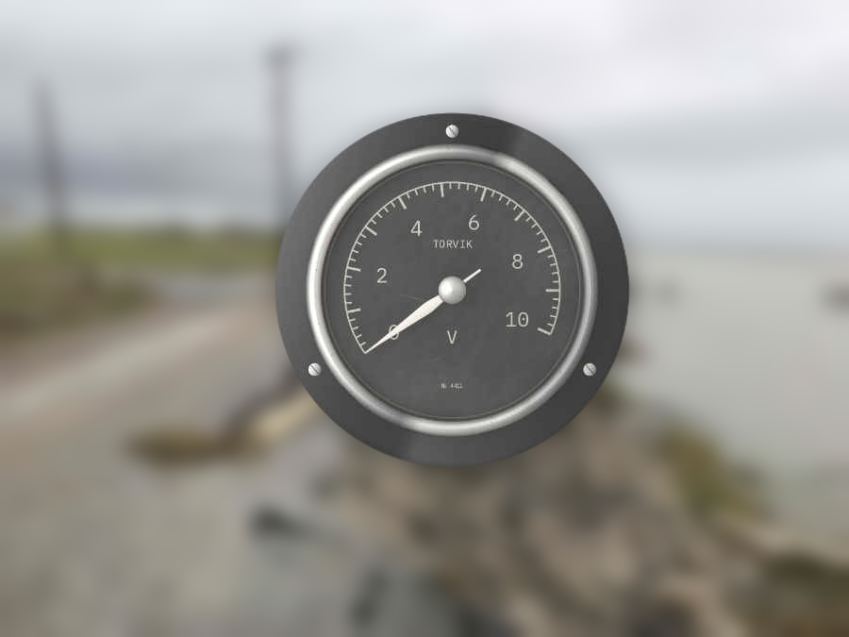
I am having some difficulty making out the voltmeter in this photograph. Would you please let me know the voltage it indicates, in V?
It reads 0 V
